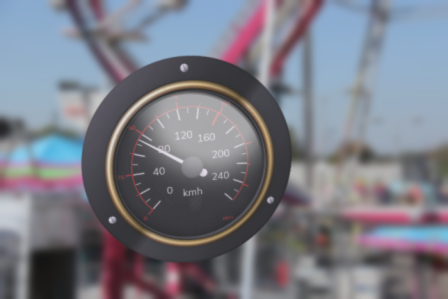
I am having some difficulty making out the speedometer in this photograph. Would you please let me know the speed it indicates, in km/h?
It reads 75 km/h
